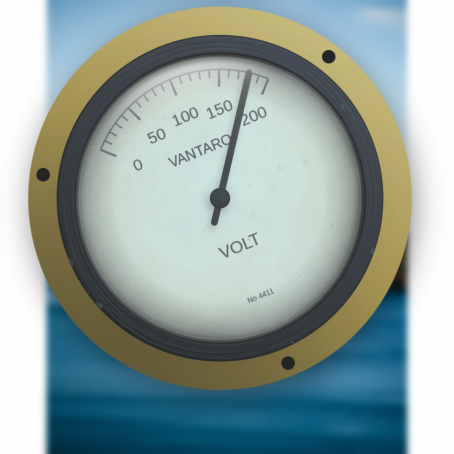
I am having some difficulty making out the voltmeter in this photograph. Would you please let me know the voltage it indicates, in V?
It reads 180 V
